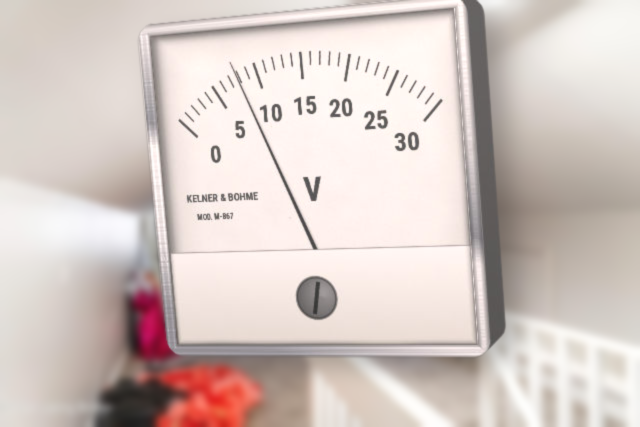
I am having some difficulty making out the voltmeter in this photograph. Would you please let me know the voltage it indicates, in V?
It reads 8 V
